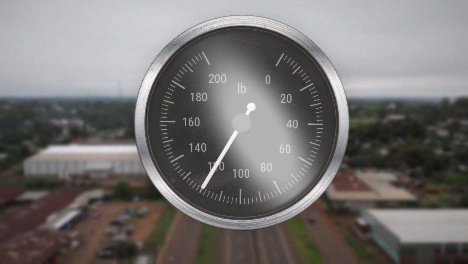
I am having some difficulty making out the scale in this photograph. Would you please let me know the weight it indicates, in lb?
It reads 120 lb
